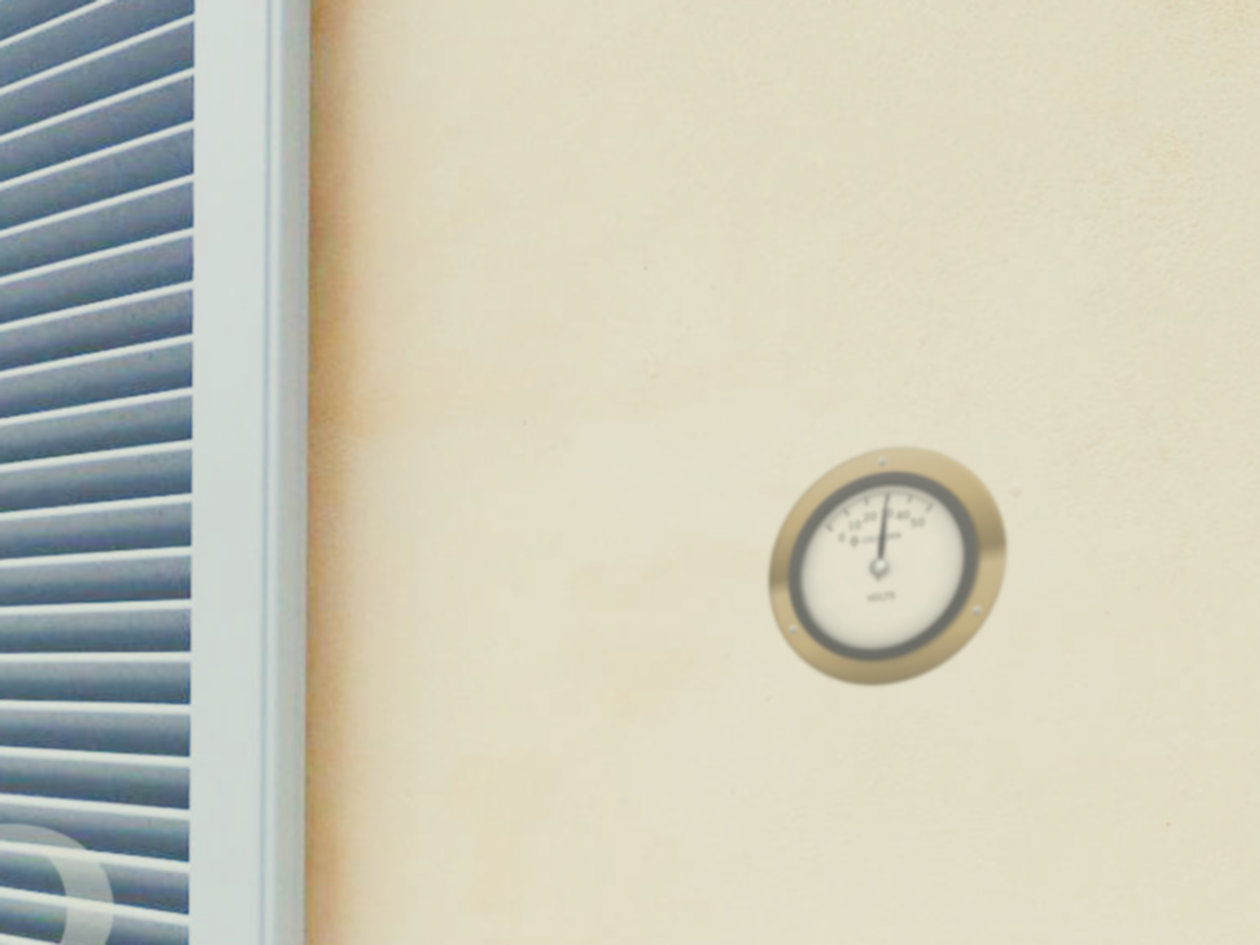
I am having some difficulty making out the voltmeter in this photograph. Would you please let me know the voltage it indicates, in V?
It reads 30 V
